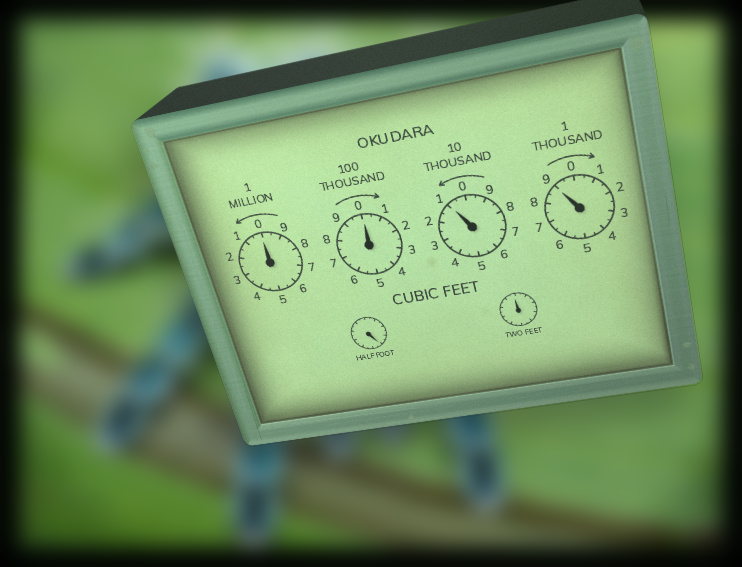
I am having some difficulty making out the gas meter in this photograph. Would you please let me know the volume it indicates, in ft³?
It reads 900 ft³
